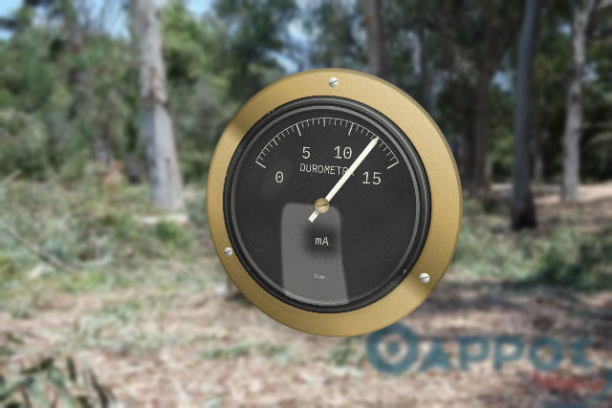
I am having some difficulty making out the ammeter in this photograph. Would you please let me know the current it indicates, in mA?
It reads 12.5 mA
